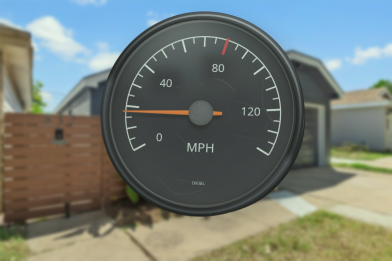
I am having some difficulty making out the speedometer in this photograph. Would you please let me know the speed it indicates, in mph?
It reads 17.5 mph
